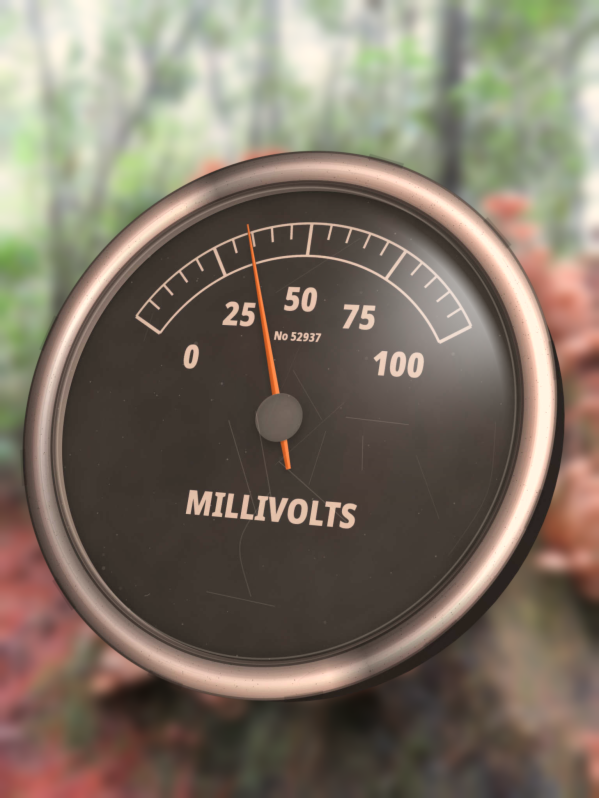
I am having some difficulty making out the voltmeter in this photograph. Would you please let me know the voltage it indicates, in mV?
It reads 35 mV
